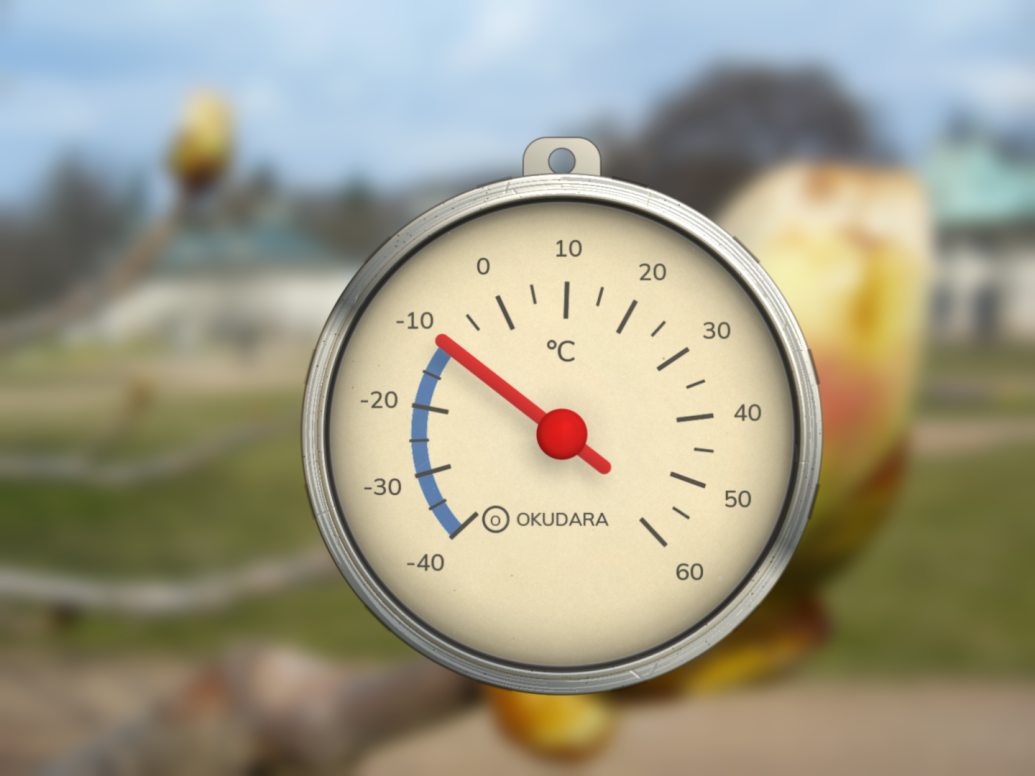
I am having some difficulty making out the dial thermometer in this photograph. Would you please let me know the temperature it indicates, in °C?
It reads -10 °C
